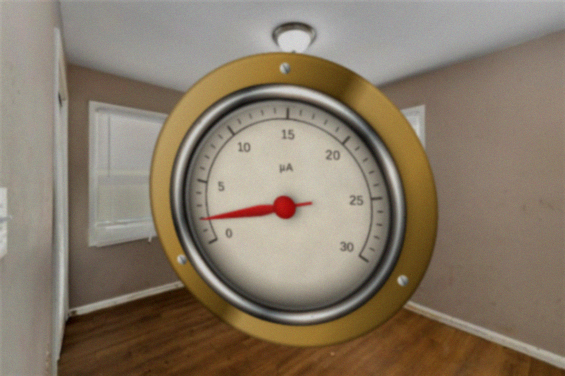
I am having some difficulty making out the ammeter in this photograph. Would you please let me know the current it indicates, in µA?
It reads 2 µA
